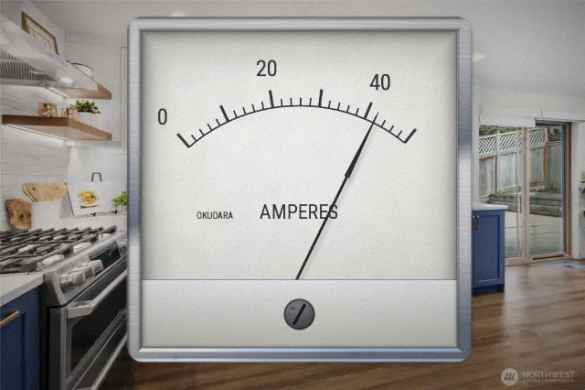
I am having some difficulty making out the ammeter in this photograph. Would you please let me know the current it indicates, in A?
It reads 42 A
